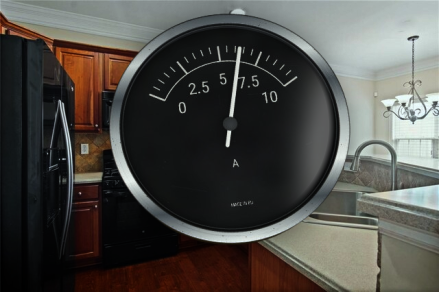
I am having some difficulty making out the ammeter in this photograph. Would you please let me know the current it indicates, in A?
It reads 6.25 A
